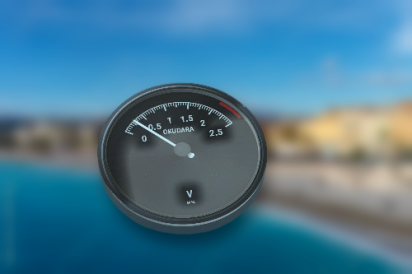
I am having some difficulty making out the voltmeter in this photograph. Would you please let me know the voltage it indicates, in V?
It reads 0.25 V
